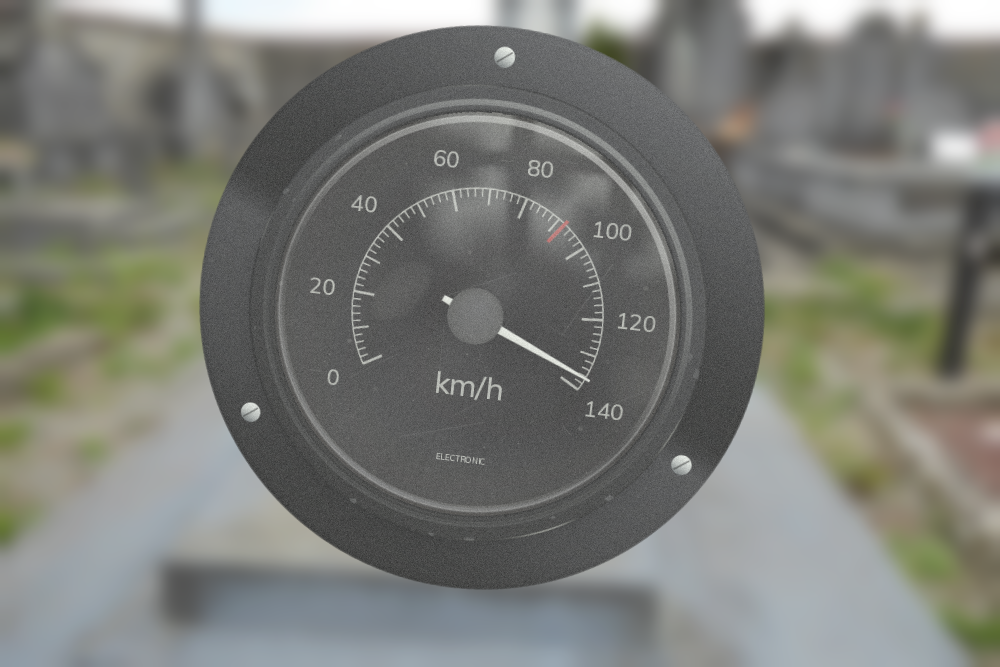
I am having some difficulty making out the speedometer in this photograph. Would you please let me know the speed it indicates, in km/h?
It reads 136 km/h
